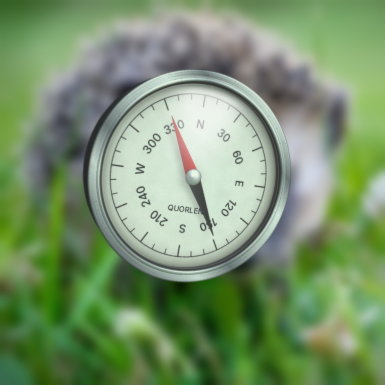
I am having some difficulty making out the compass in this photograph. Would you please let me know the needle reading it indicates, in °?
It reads 330 °
